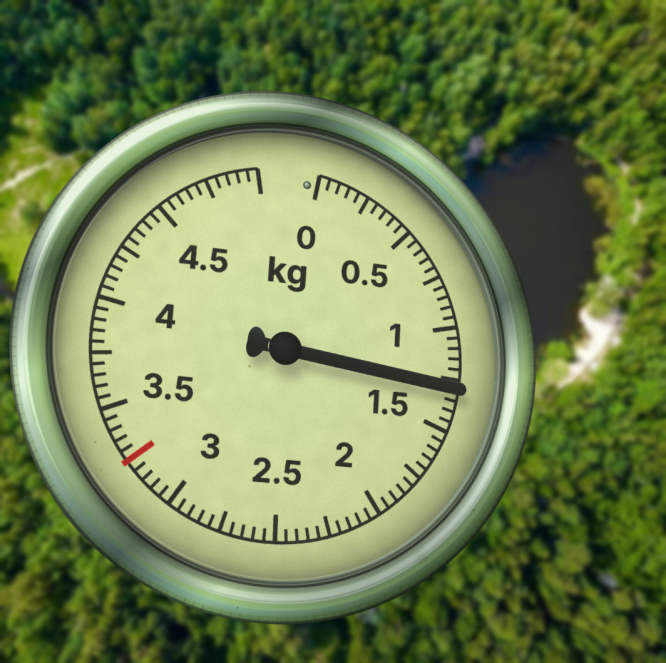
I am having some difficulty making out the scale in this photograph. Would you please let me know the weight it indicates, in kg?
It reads 1.3 kg
